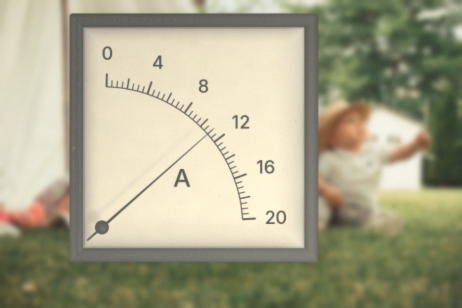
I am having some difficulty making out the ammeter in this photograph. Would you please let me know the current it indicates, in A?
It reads 11 A
